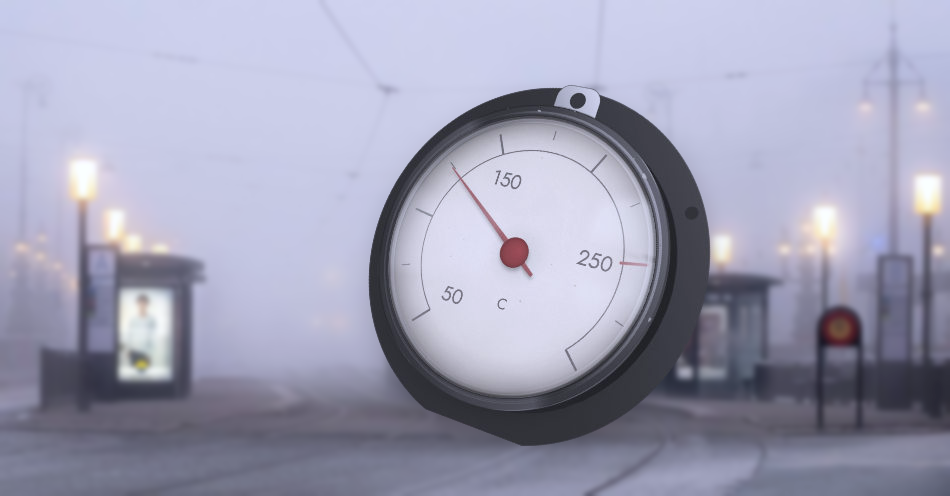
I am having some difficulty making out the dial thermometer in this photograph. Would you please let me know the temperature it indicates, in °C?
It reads 125 °C
